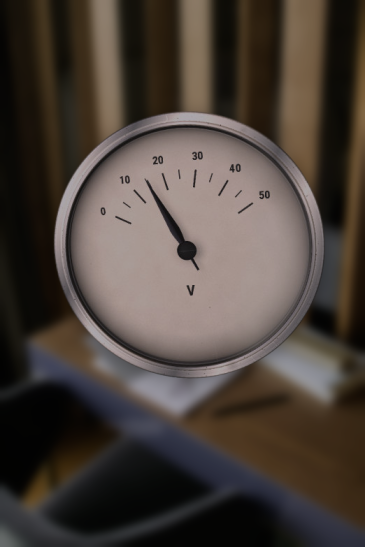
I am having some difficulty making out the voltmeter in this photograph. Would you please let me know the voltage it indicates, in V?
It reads 15 V
